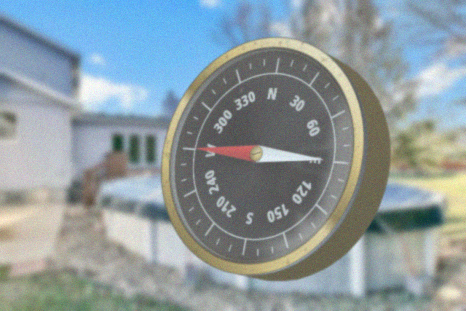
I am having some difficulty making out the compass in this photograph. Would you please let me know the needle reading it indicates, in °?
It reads 270 °
